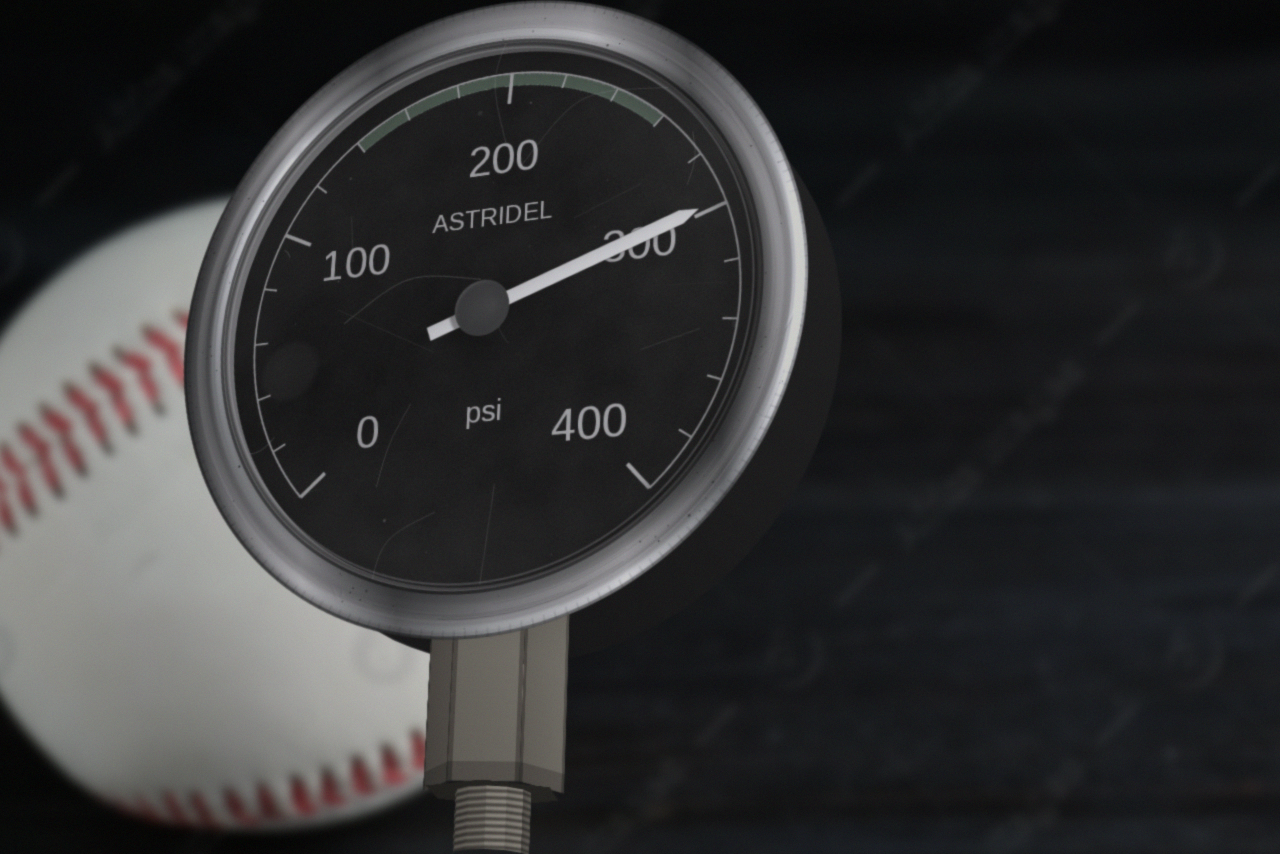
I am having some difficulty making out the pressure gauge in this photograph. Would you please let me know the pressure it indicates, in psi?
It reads 300 psi
